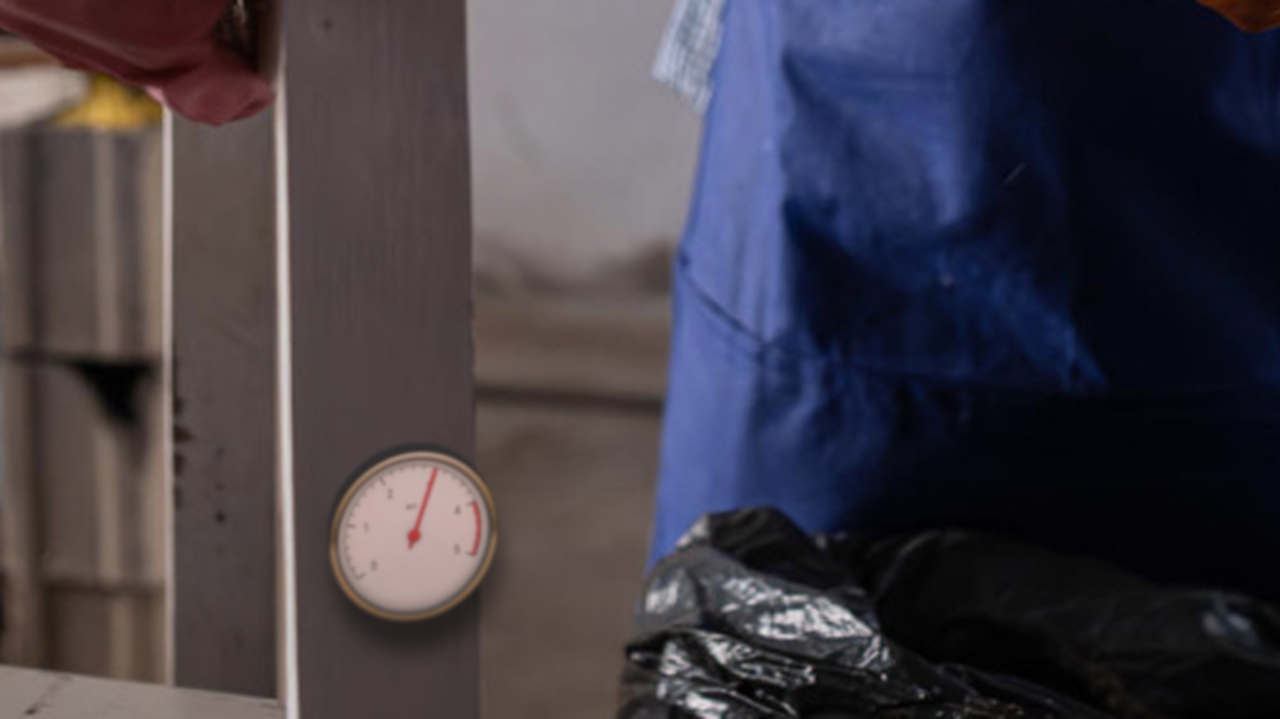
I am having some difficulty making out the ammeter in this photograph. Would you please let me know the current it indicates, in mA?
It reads 3 mA
